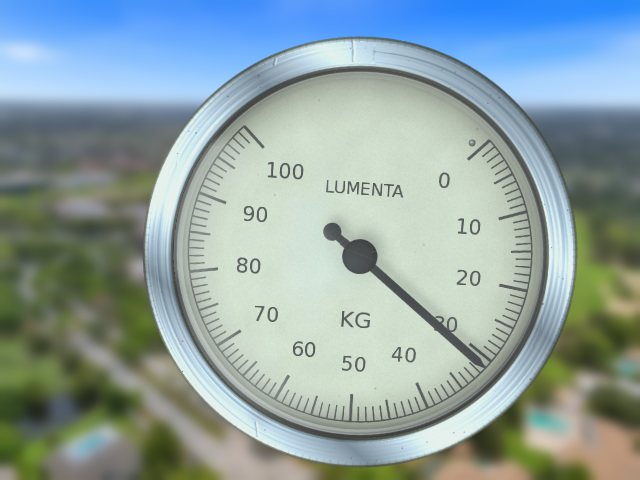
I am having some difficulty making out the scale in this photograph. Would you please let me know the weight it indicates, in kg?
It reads 31 kg
